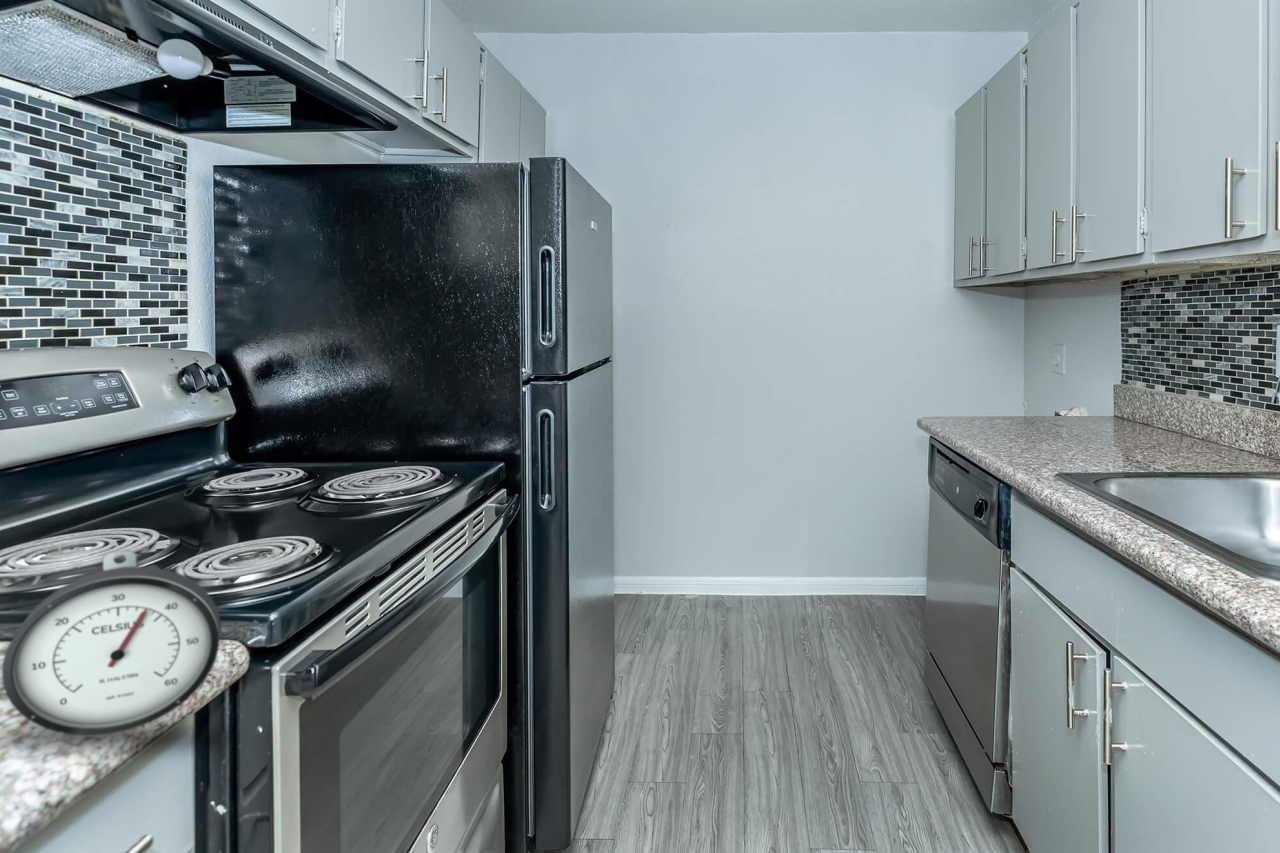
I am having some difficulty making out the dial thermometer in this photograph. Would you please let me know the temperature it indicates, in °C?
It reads 36 °C
